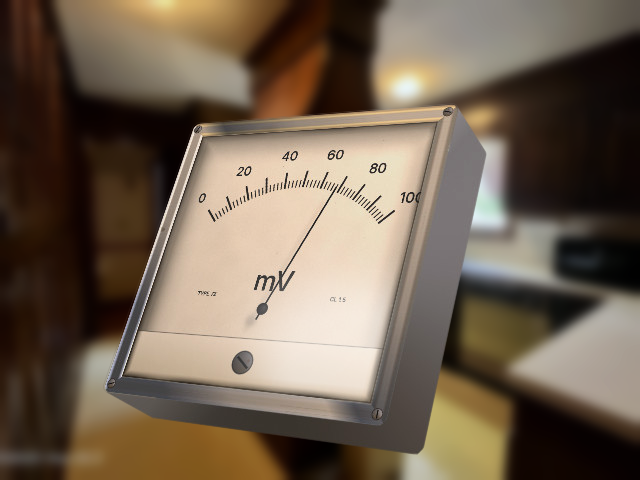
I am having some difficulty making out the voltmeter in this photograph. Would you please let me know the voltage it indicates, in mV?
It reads 70 mV
